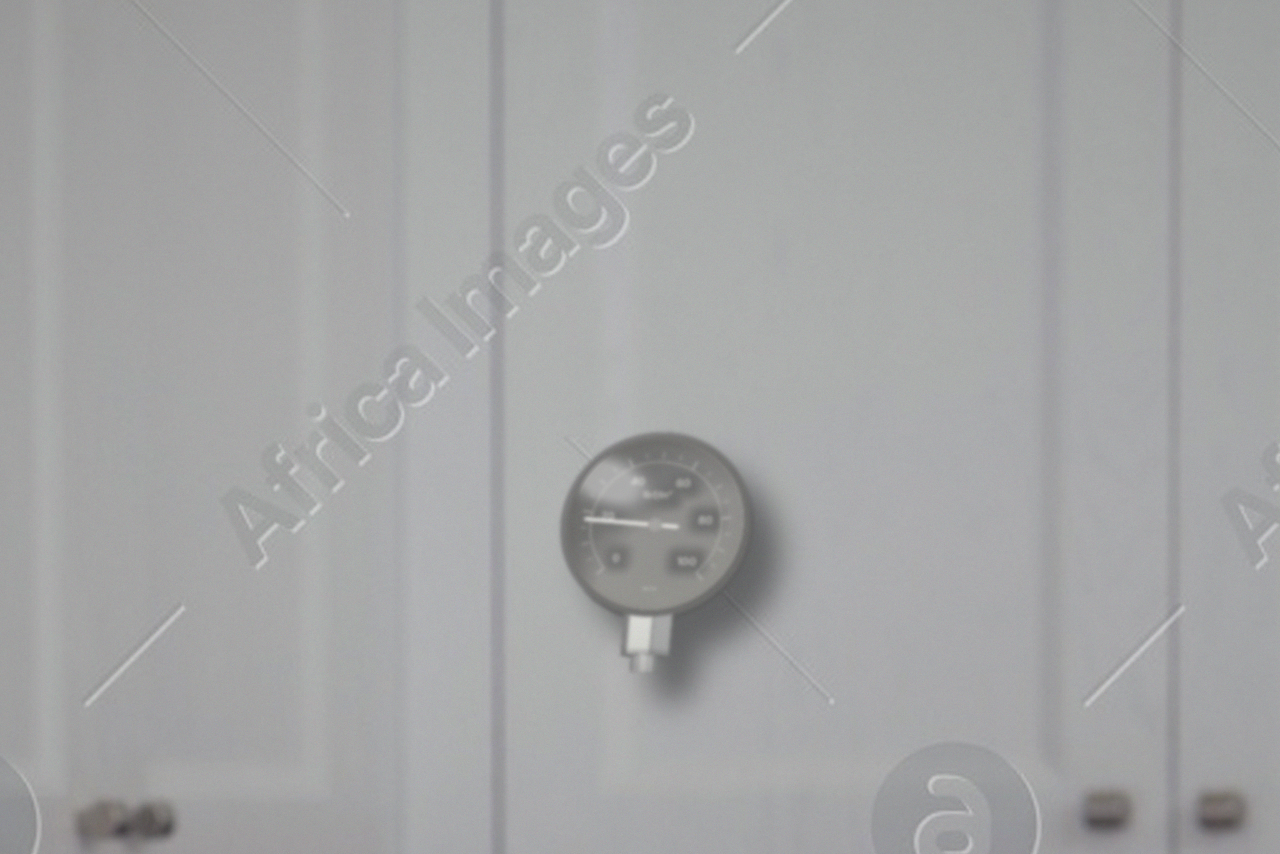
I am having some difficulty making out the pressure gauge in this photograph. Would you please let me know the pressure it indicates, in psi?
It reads 17.5 psi
